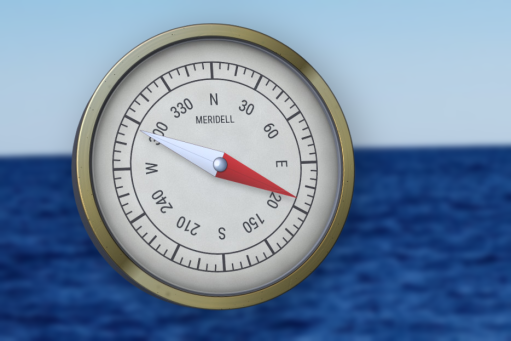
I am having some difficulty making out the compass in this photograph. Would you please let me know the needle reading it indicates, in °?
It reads 115 °
